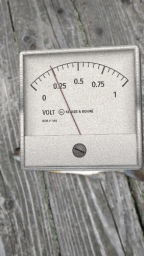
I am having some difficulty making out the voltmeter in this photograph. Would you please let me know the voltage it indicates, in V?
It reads 0.25 V
